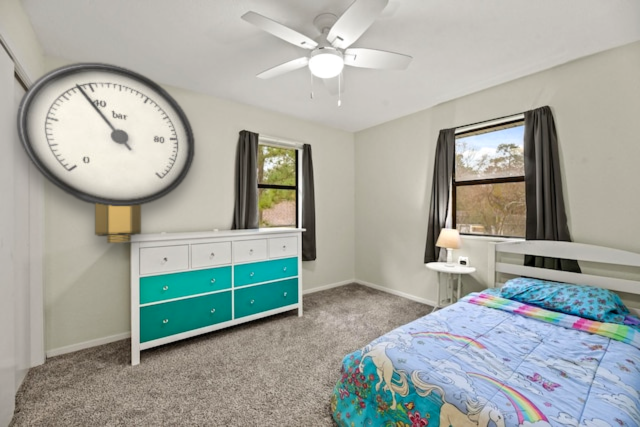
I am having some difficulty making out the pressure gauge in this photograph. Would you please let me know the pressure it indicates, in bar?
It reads 36 bar
